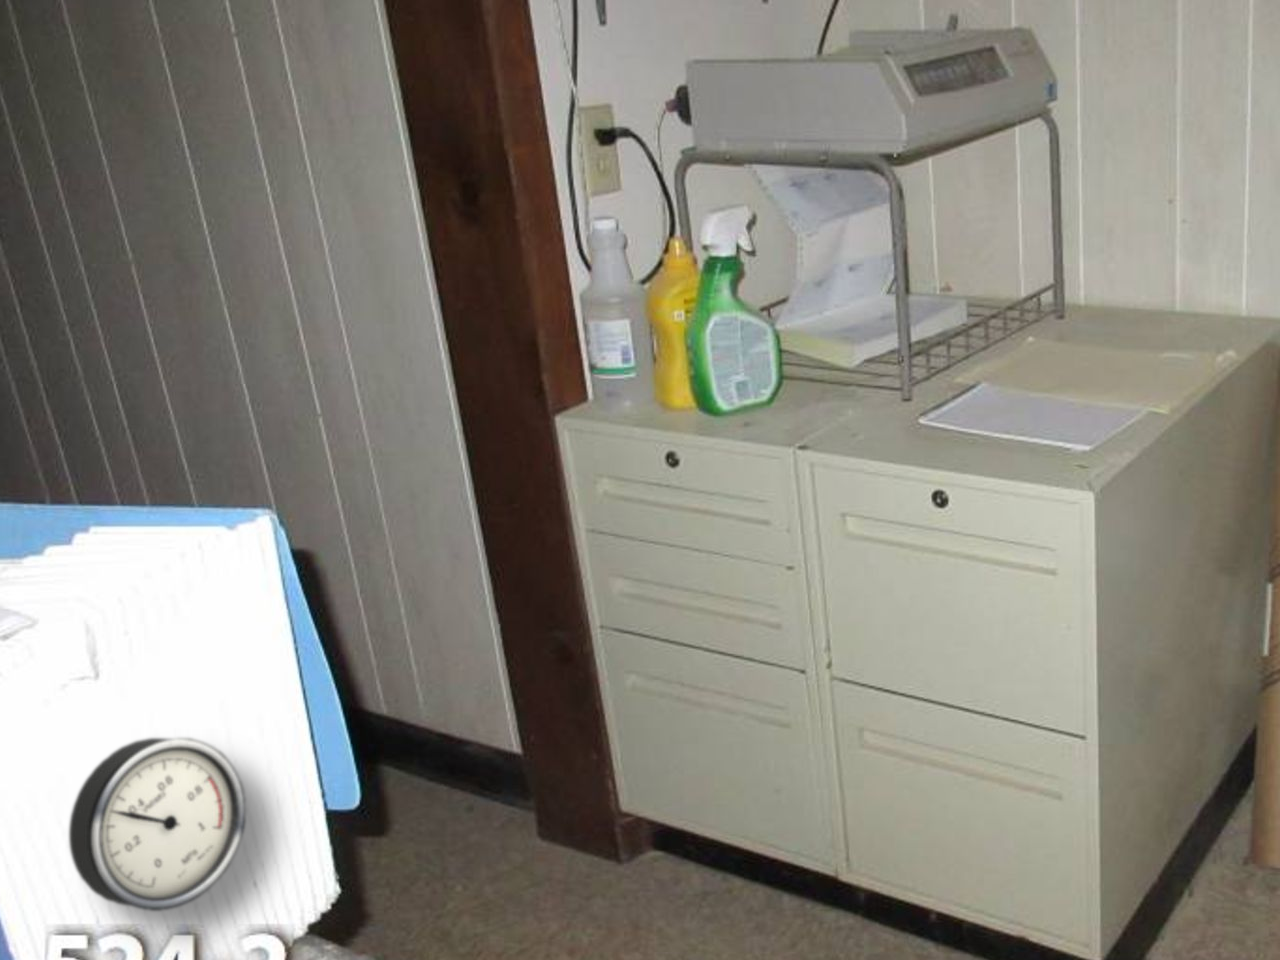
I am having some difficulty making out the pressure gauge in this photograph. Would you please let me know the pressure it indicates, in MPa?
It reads 0.35 MPa
